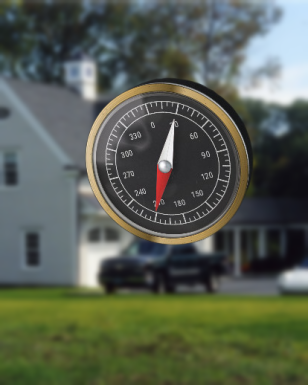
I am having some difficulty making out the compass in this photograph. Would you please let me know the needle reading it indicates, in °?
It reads 210 °
